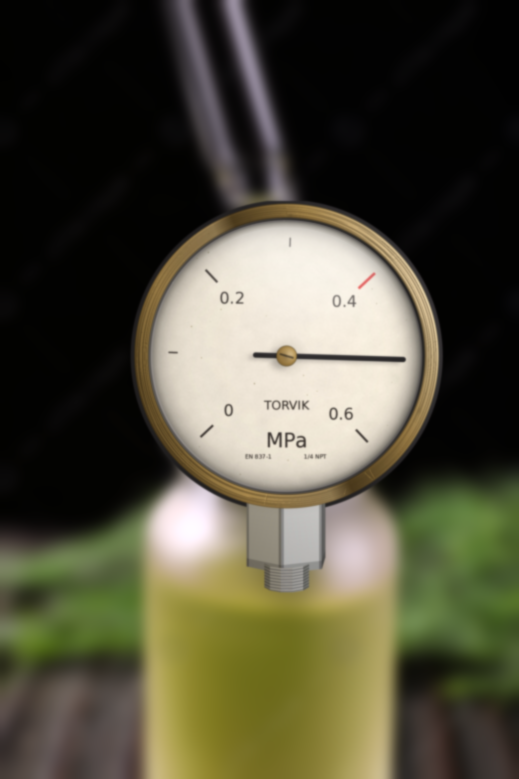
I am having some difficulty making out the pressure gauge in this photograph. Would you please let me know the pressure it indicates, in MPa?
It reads 0.5 MPa
